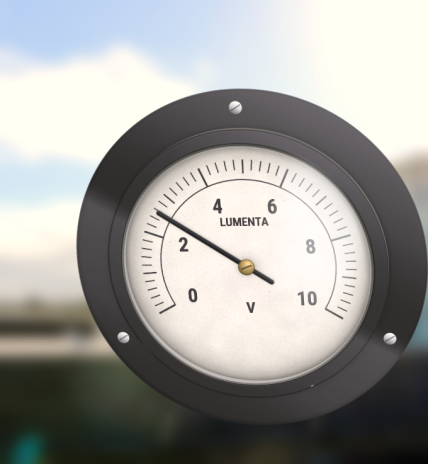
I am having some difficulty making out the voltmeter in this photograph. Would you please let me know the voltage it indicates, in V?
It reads 2.6 V
